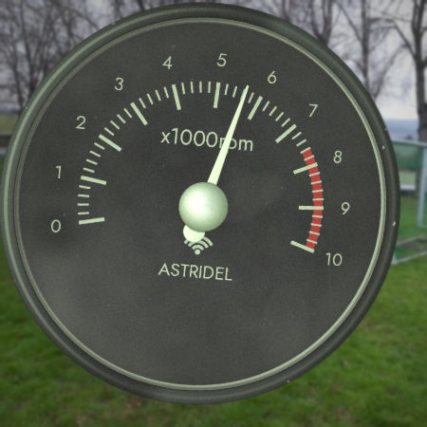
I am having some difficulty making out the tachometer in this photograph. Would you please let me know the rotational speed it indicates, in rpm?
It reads 5600 rpm
